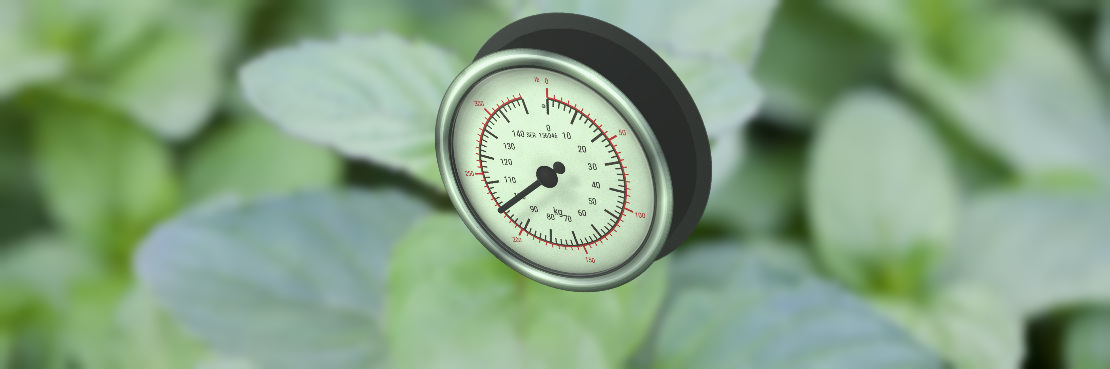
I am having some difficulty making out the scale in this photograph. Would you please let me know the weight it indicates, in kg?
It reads 100 kg
